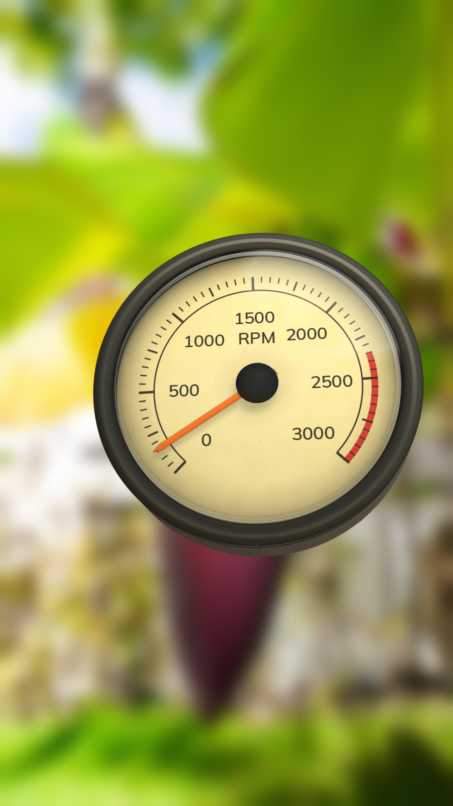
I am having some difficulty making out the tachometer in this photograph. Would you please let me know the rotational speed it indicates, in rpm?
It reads 150 rpm
